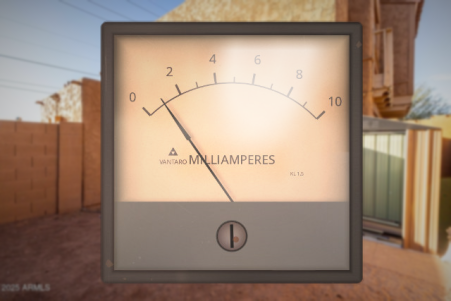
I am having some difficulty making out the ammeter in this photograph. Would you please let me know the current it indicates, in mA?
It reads 1 mA
